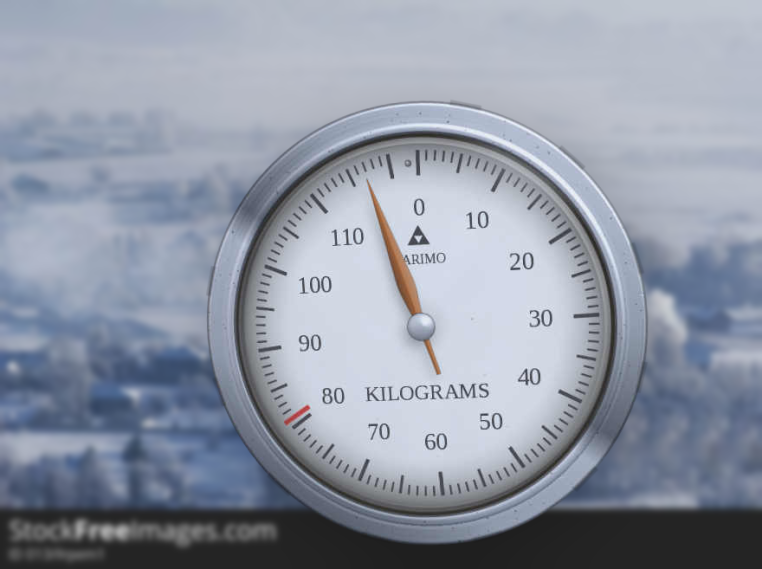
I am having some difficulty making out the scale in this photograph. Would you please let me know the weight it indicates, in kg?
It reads 117 kg
